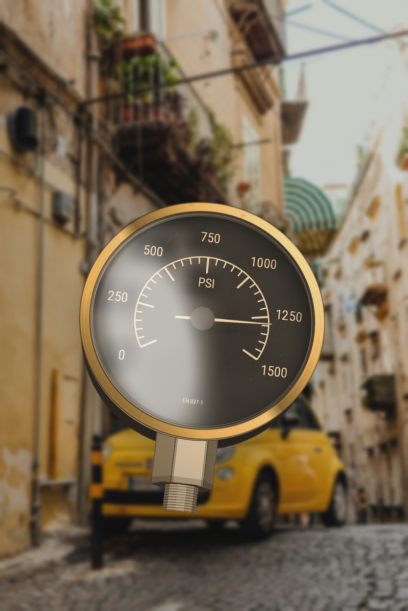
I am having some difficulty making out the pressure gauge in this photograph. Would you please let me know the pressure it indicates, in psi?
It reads 1300 psi
